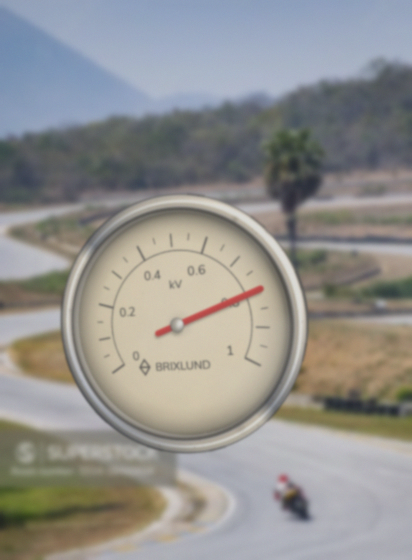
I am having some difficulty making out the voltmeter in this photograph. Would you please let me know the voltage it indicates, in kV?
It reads 0.8 kV
